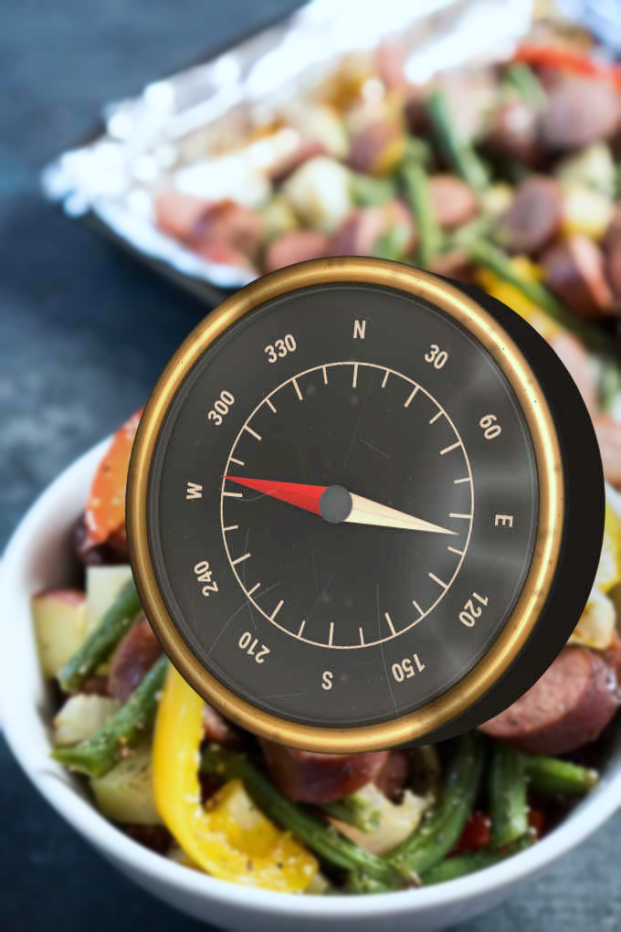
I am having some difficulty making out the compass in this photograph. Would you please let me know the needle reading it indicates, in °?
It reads 277.5 °
